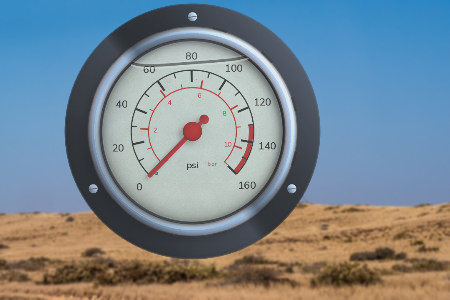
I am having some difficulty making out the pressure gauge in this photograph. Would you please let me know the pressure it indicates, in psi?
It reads 0 psi
